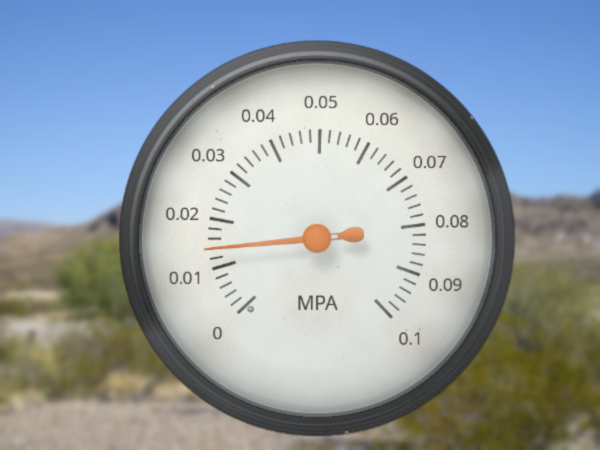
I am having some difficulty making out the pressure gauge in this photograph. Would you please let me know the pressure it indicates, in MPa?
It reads 0.014 MPa
